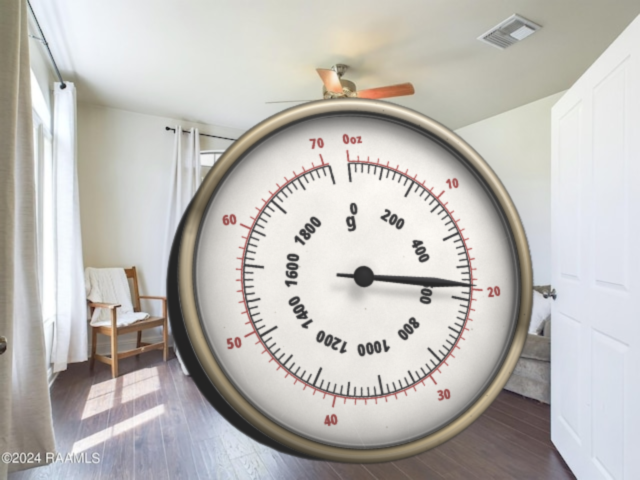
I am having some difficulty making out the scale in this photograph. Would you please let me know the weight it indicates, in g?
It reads 560 g
